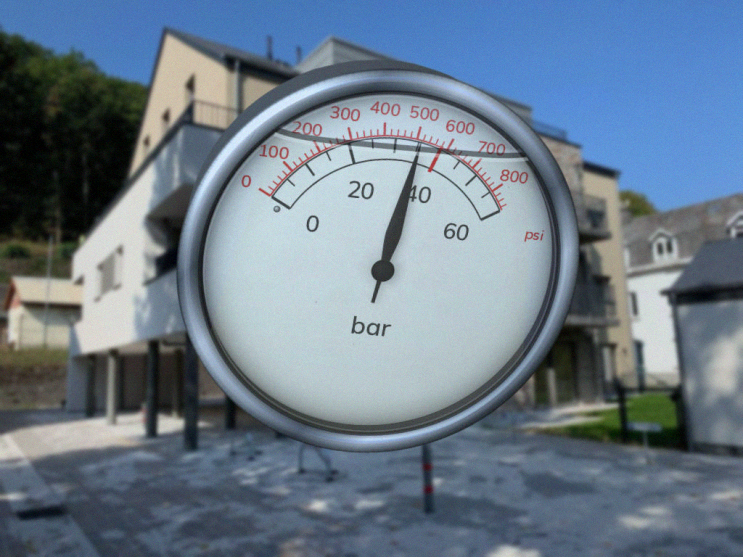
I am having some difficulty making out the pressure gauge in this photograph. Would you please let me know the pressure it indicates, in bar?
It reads 35 bar
